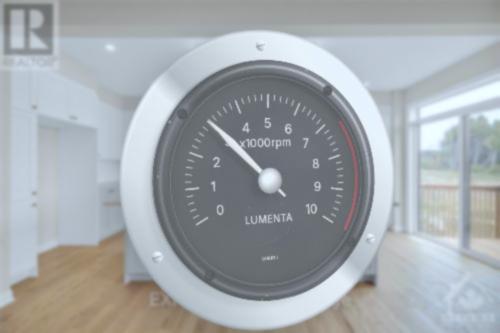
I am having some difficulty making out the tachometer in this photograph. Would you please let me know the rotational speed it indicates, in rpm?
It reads 3000 rpm
